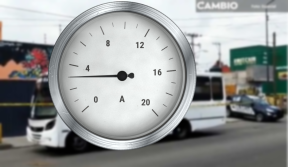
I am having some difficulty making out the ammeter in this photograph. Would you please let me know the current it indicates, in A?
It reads 3 A
